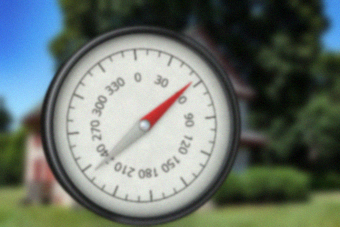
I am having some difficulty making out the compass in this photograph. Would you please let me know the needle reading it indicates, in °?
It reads 55 °
